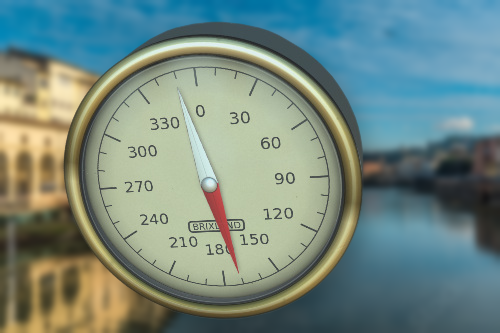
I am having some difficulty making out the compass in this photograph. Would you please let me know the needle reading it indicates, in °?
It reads 170 °
